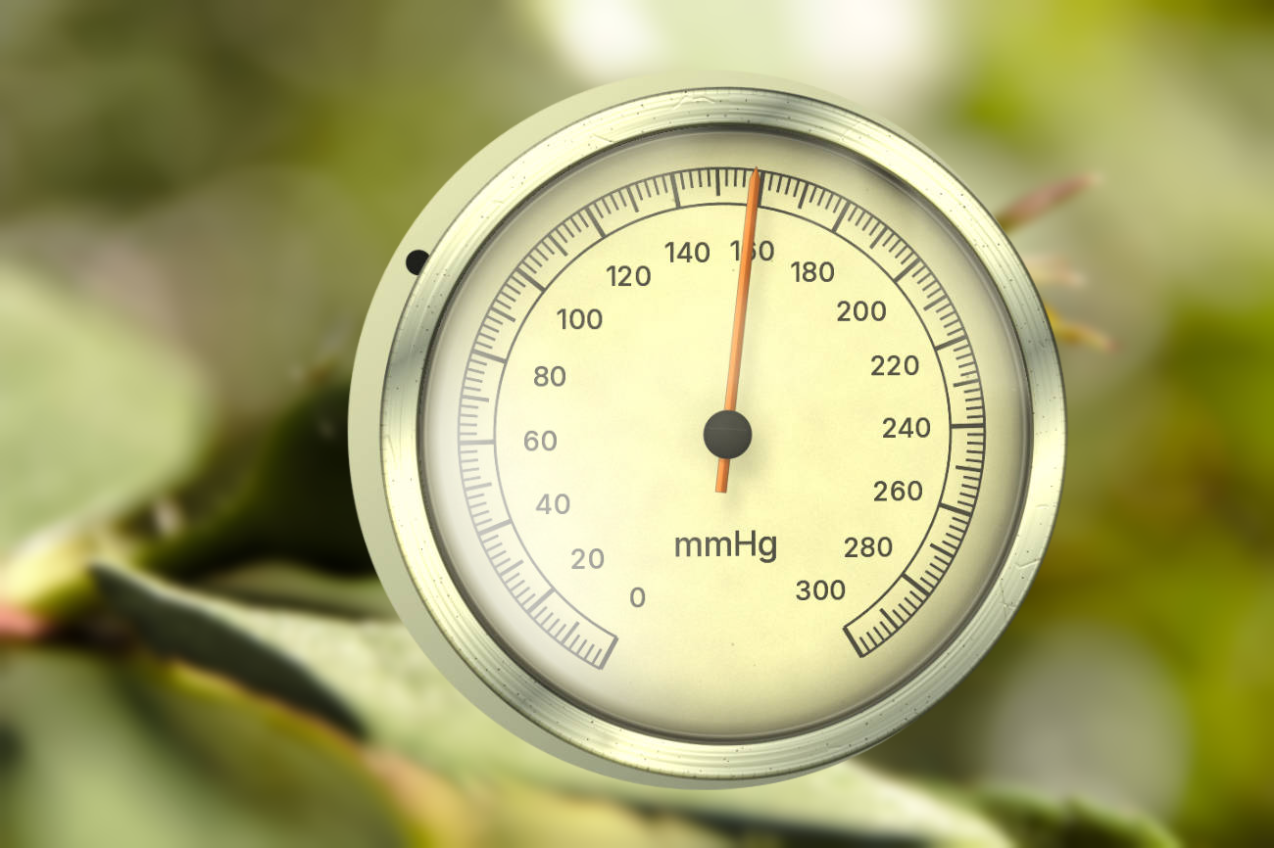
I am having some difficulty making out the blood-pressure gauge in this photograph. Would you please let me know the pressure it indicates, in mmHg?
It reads 158 mmHg
